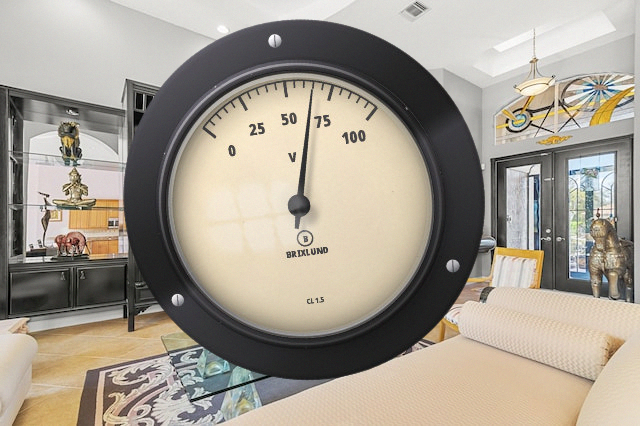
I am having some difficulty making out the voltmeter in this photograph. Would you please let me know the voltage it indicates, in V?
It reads 65 V
